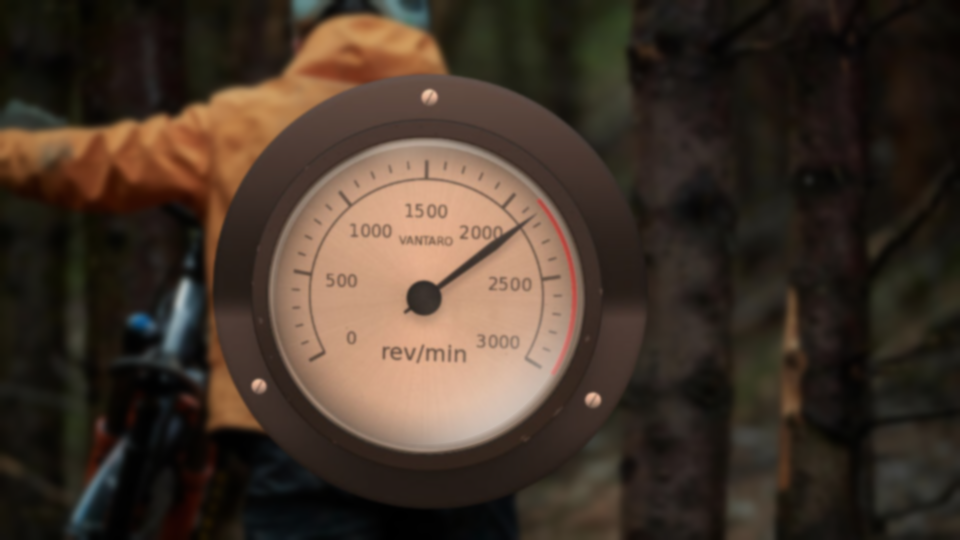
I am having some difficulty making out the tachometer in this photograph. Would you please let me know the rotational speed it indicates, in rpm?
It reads 2150 rpm
